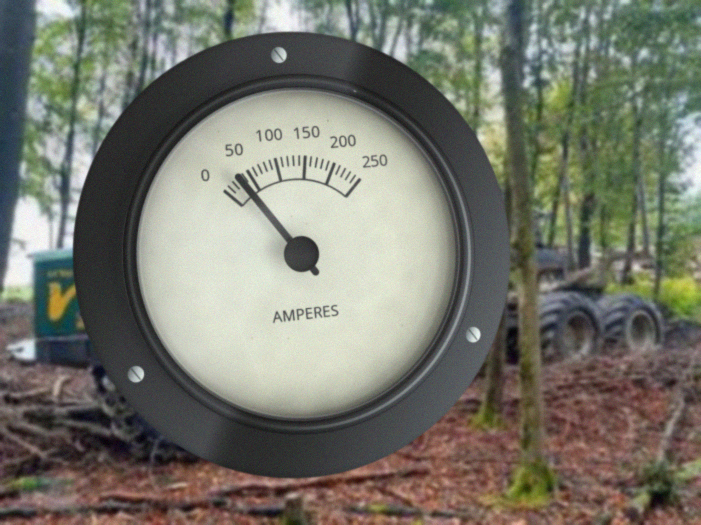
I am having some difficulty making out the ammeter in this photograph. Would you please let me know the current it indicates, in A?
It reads 30 A
